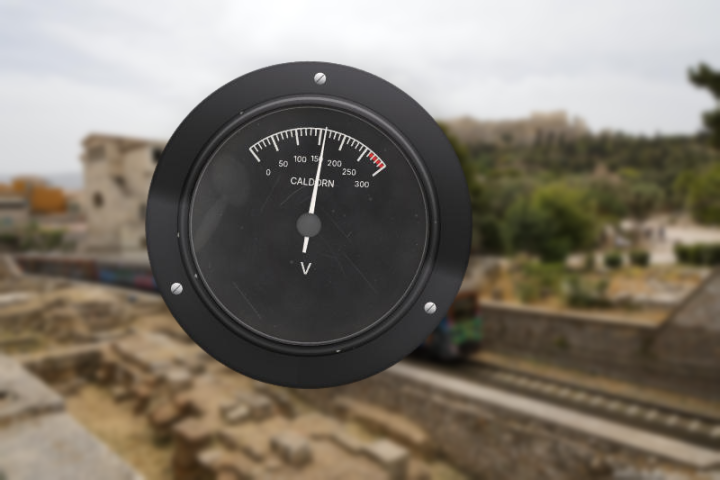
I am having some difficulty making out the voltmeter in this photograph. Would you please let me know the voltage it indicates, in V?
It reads 160 V
